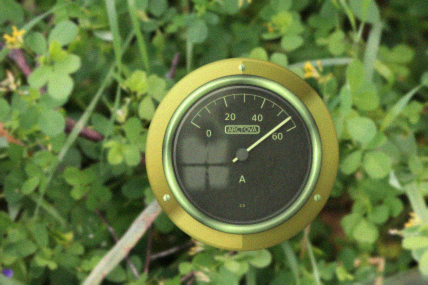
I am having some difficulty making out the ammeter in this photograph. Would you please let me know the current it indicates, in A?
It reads 55 A
